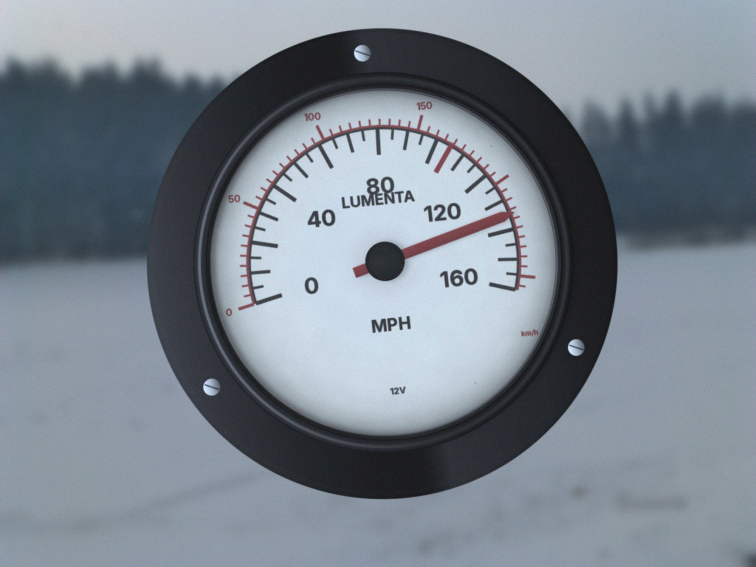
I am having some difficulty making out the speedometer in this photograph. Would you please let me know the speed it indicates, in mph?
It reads 135 mph
